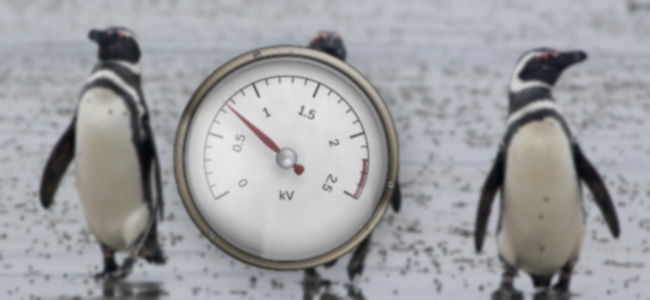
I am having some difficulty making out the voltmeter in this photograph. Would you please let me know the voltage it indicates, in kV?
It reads 0.75 kV
